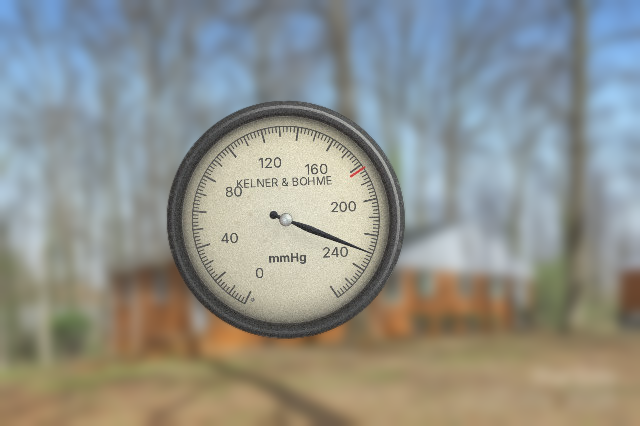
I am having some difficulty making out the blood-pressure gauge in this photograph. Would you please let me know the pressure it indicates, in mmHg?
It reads 230 mmHg
